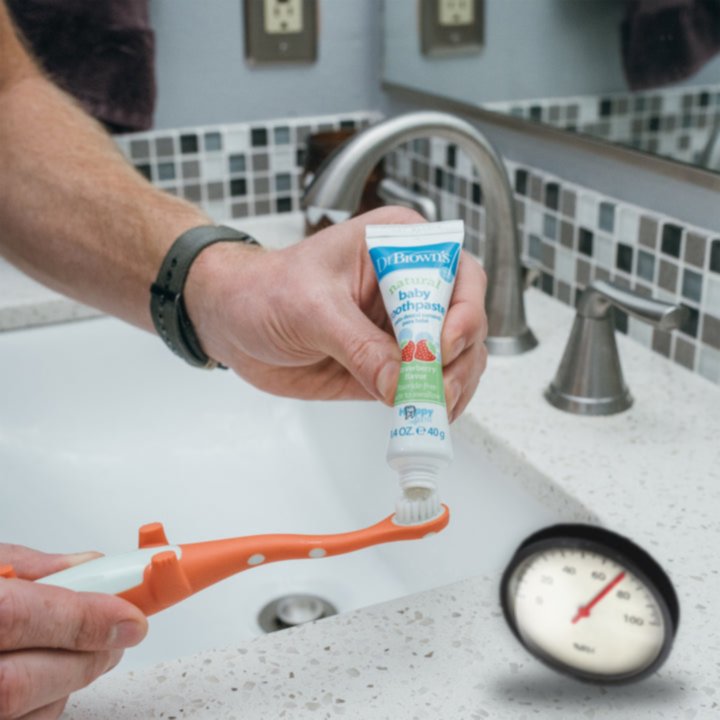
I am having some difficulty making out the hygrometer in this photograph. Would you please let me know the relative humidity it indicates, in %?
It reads 70 %
